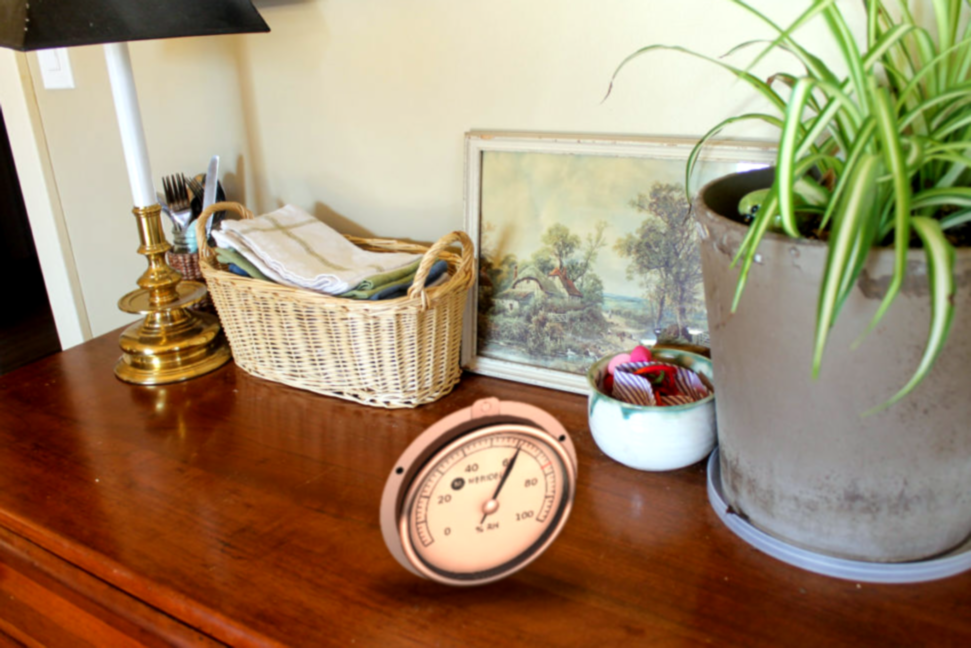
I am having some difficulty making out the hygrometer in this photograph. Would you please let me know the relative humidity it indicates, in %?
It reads 60 %
